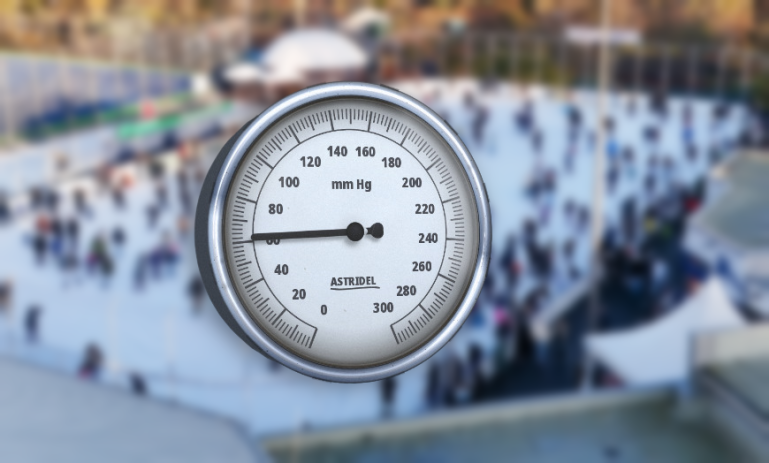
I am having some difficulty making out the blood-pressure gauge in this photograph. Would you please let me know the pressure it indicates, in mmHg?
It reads 62 mmHg
